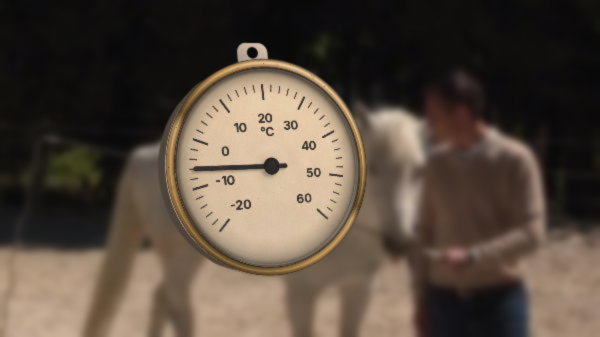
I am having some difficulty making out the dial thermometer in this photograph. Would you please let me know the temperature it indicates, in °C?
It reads -6 °C
